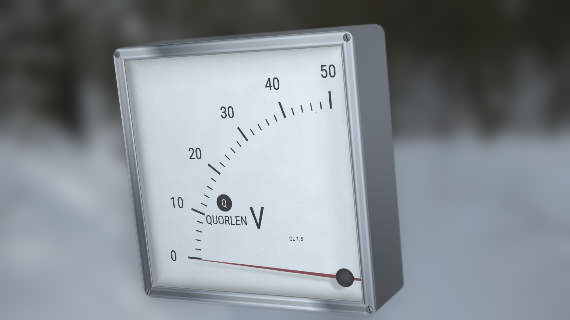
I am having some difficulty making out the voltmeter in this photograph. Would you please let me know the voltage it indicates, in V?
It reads 0 V
